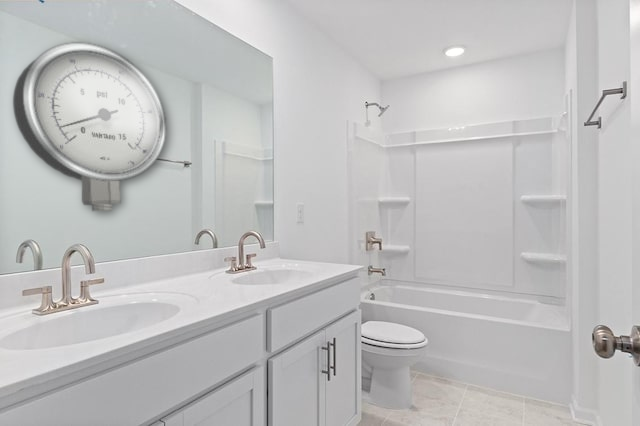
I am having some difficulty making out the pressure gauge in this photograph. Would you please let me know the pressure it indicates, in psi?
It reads 1 psi
